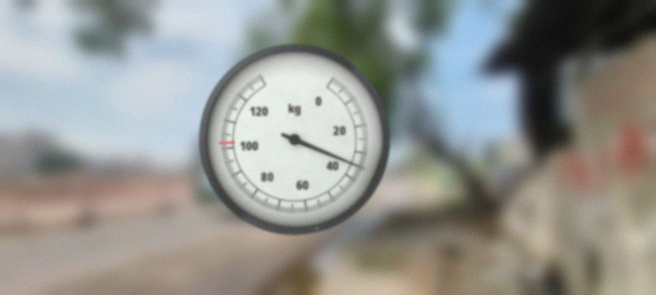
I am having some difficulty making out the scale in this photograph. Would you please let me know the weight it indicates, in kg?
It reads 35 kg
